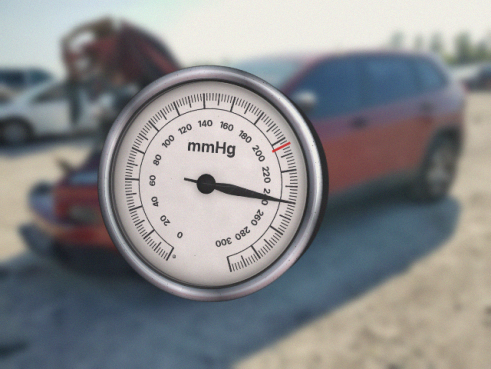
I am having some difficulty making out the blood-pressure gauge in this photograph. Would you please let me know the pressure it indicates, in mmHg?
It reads 240 mmHg
